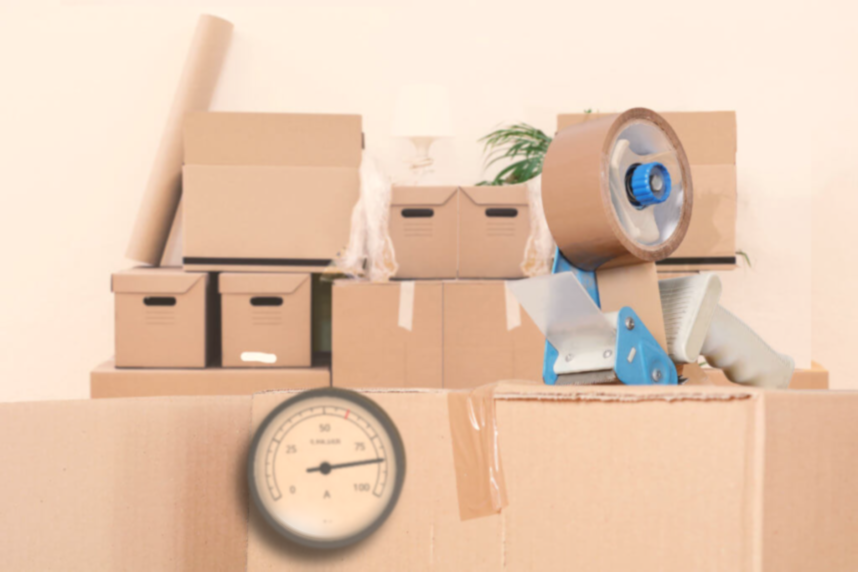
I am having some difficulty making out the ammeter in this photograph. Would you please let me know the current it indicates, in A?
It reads 85 A
